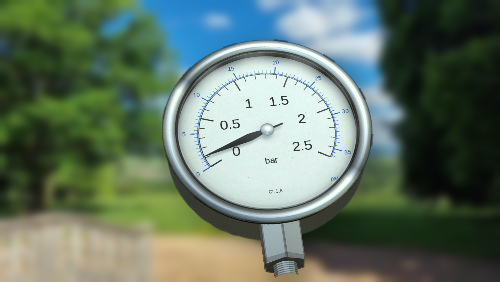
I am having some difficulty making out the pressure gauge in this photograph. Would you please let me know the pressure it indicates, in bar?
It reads 0.1 bar
